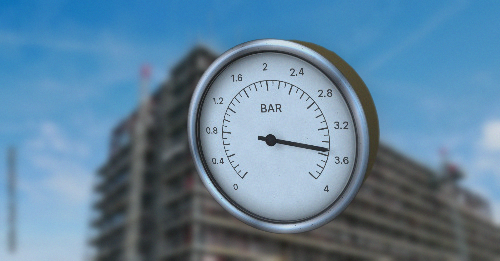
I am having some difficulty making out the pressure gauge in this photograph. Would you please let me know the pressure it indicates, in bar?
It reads 3.5 bar
